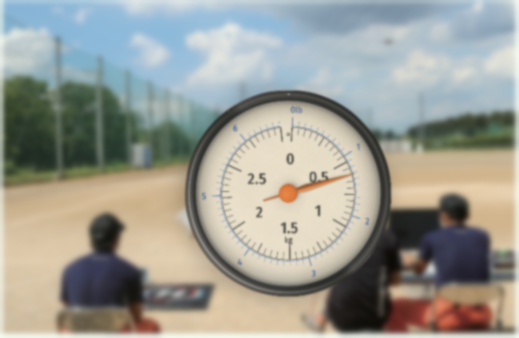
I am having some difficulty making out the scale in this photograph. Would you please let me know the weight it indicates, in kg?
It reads 0.6 kg
